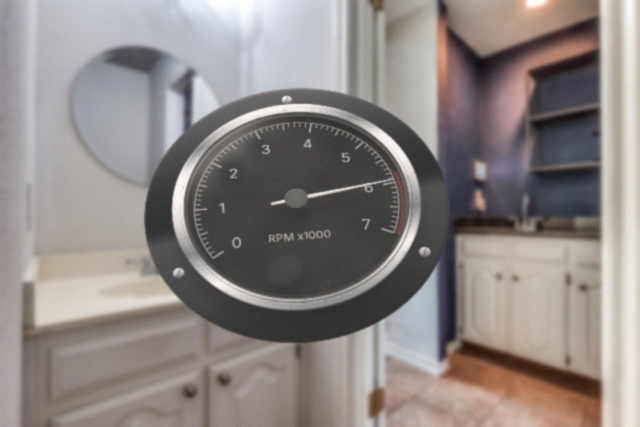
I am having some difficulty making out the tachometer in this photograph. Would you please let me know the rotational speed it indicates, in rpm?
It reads 6000 rpm
